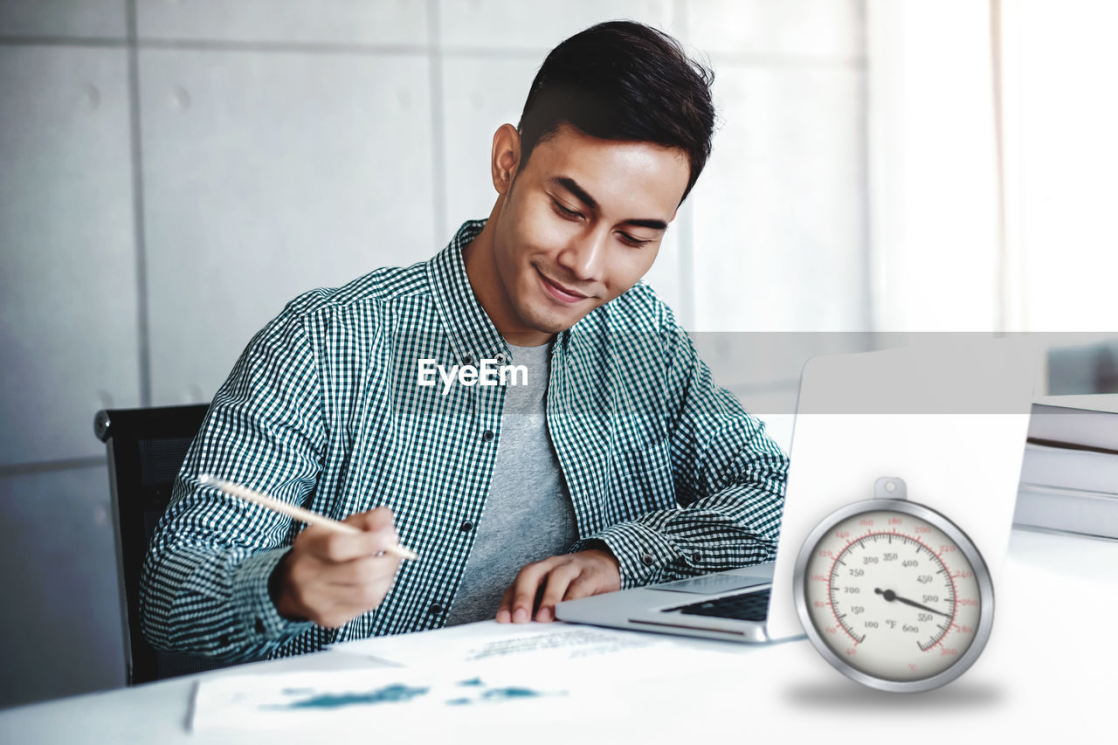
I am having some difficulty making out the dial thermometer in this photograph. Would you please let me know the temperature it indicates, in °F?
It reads 525 °F
